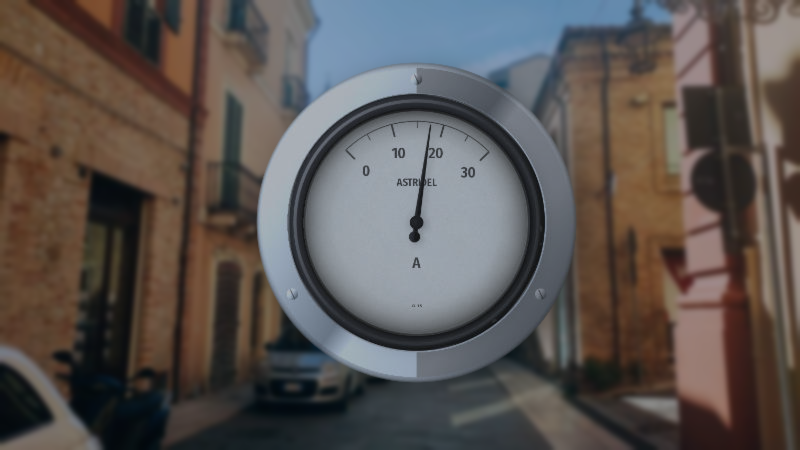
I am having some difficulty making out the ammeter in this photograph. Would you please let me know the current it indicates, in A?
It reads 17.5 A
